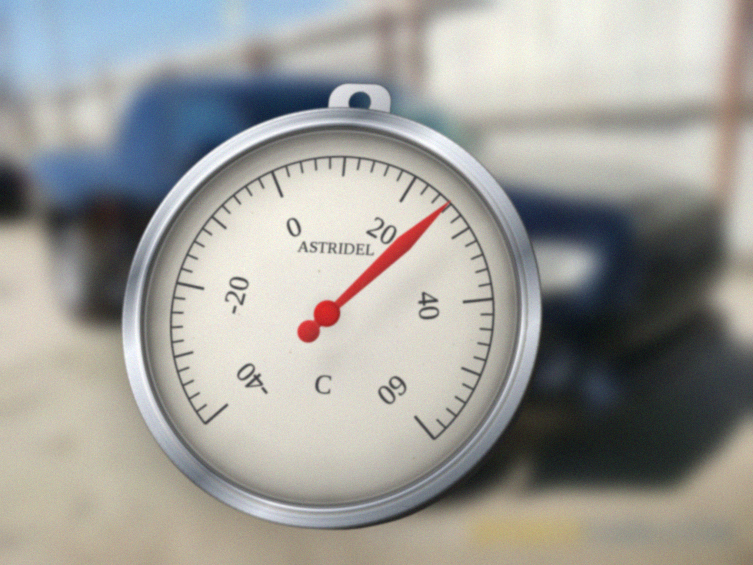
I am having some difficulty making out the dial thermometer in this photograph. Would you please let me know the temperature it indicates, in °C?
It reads 26 °C
